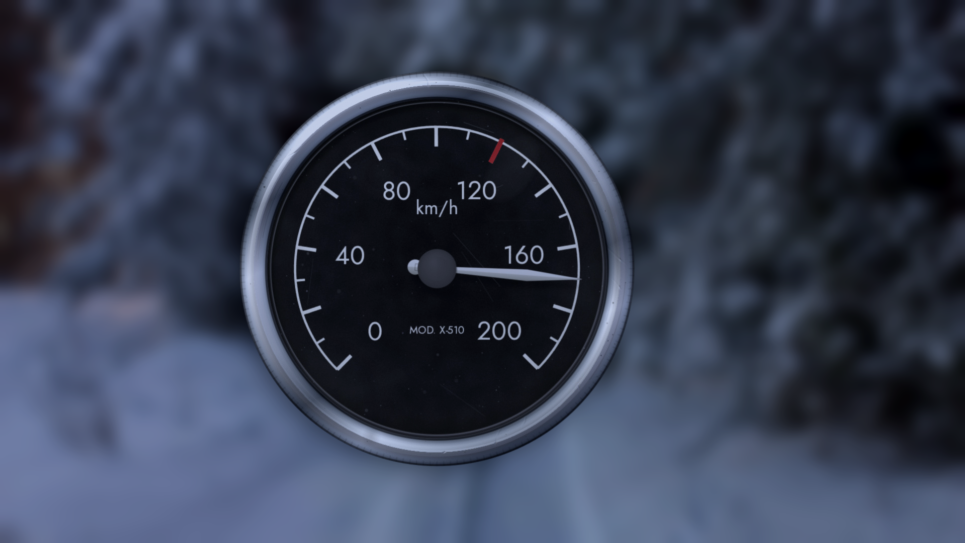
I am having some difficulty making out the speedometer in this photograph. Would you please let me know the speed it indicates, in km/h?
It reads 170 km/h
